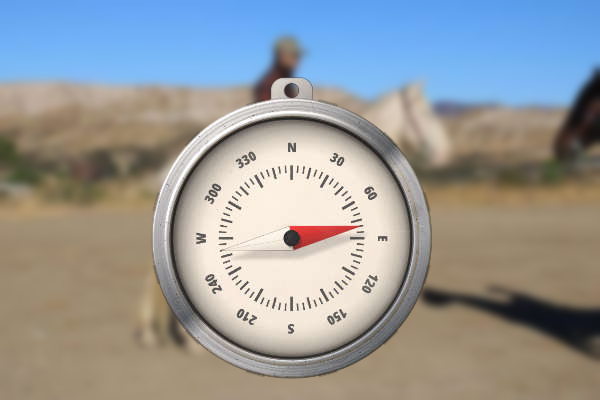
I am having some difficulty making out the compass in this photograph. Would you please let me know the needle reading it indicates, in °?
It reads 80 °
